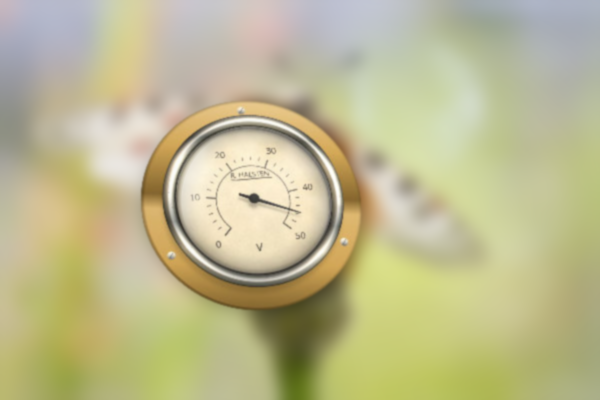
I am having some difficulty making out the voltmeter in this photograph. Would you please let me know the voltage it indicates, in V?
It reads 46 V
